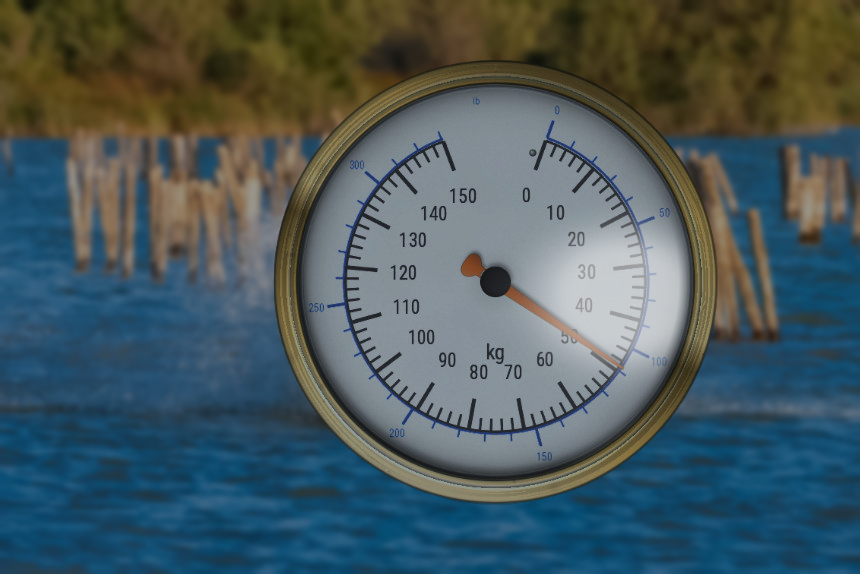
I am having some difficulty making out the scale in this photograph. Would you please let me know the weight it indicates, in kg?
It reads 49 kg
